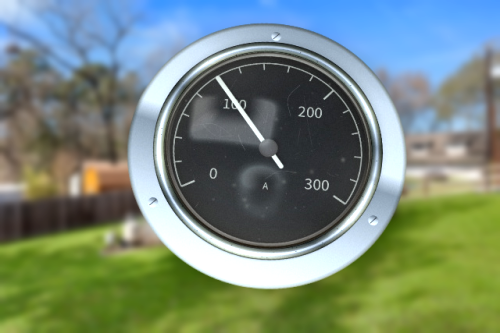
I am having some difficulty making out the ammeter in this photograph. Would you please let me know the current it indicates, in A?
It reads 100 A
